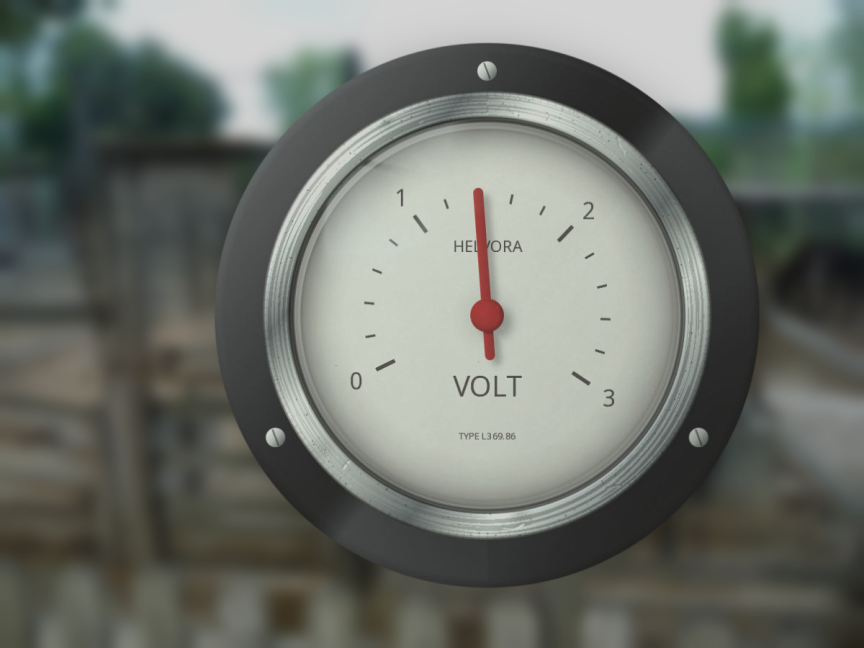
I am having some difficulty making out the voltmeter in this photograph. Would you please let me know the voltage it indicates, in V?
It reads 1.4 V
